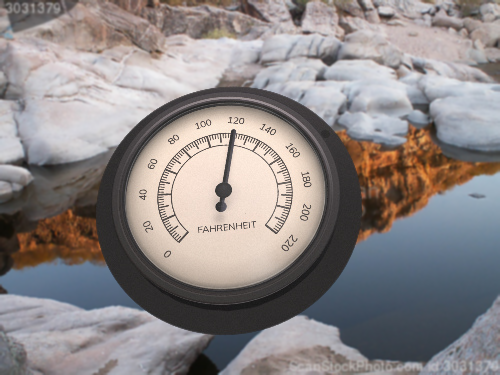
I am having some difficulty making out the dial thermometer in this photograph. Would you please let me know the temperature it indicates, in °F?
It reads 120 °F
